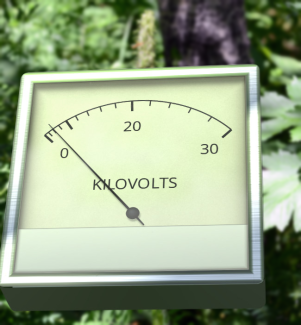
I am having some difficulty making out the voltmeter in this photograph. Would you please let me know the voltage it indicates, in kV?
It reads 6 kV
